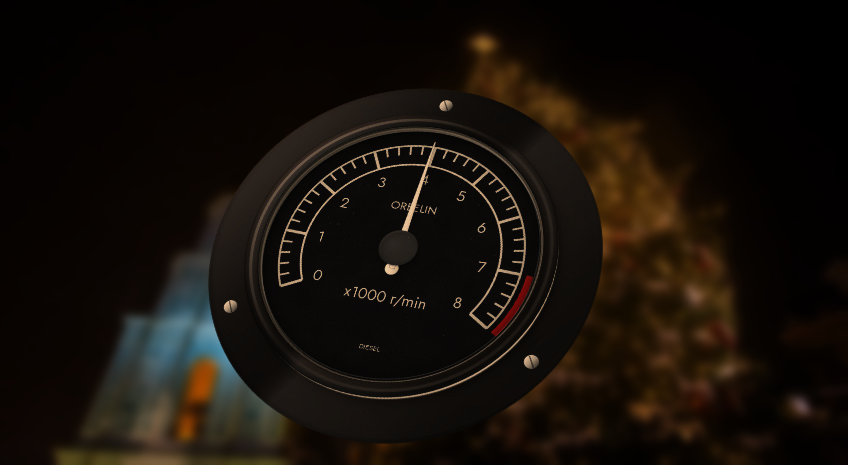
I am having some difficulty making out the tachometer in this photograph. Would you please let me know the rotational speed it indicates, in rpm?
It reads 4000 rpm
